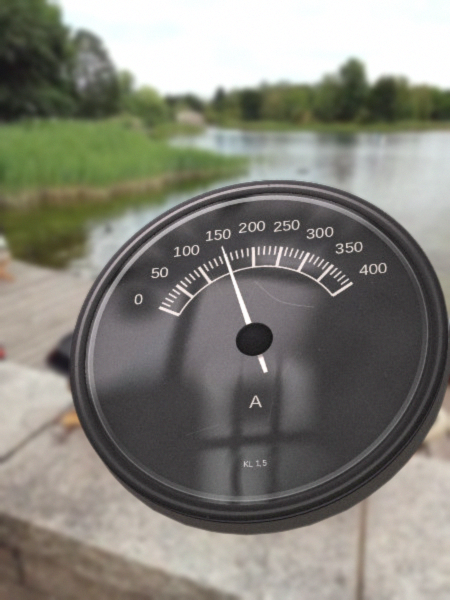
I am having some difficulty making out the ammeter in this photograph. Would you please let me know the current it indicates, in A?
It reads 150 A
